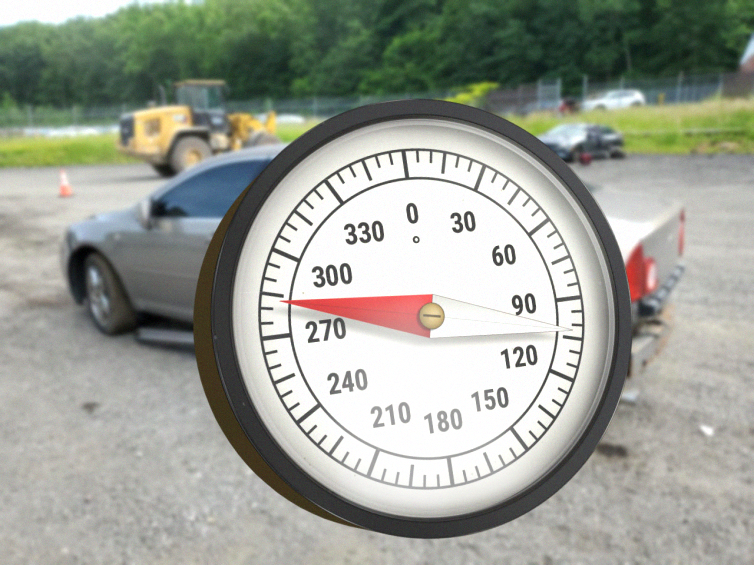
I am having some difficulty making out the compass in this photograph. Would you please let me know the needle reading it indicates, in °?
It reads 282.5 °
